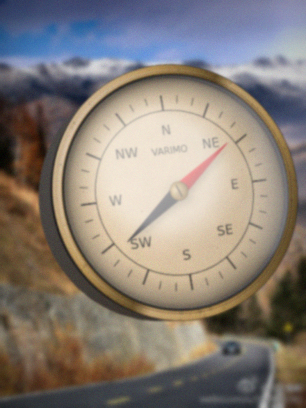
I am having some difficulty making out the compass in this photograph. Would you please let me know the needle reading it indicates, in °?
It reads 55 °
